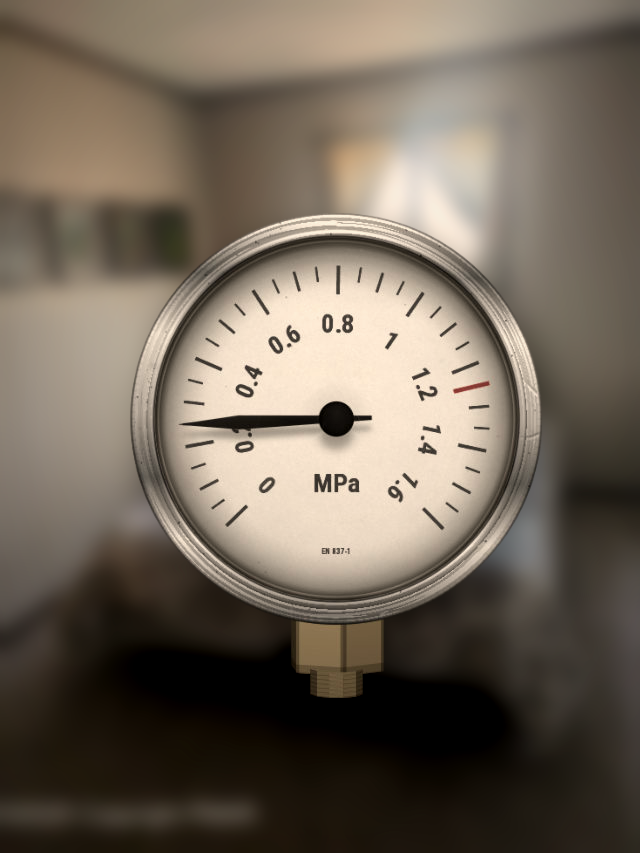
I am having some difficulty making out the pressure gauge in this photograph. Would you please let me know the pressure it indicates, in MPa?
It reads 0.25 MPa
